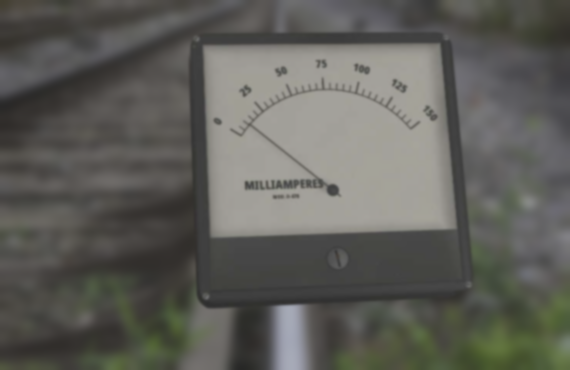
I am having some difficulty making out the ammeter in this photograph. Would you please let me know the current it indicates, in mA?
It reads 10 mA
